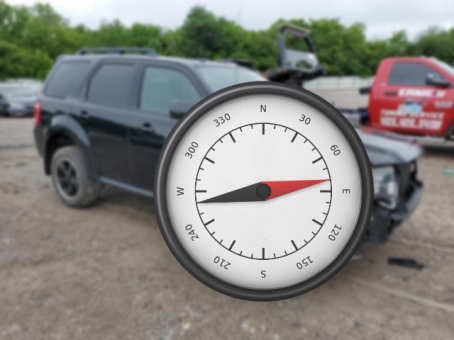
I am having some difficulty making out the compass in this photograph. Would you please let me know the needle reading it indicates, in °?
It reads 80 °
